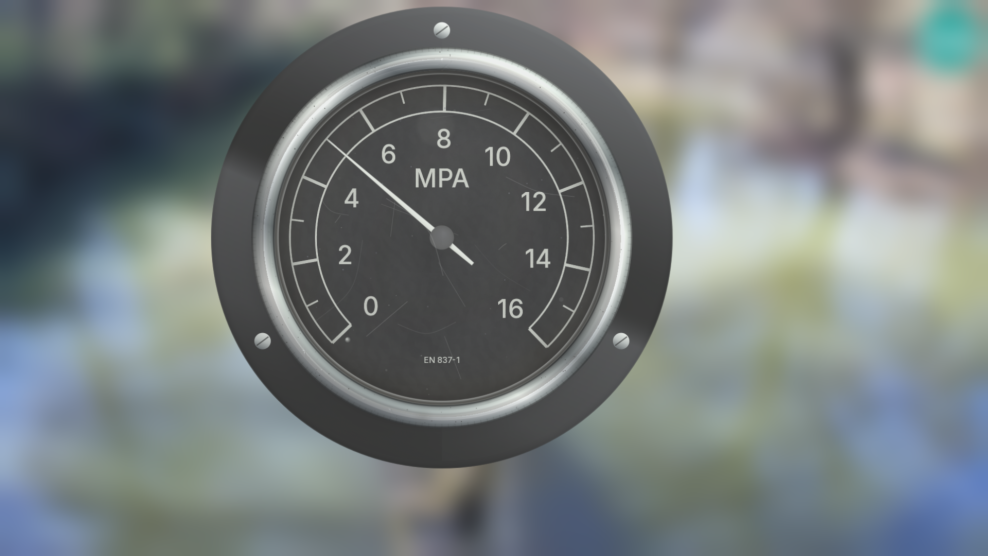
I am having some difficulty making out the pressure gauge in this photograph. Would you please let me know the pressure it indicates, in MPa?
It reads 5 MPa
